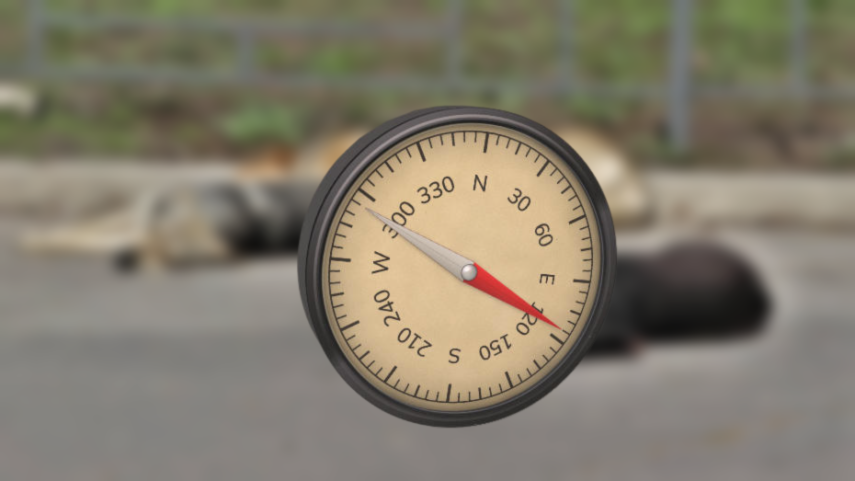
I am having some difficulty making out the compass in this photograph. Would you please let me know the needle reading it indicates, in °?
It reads 115 °
